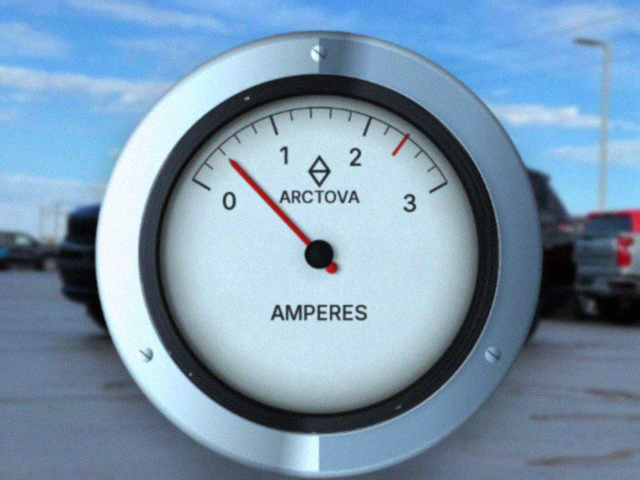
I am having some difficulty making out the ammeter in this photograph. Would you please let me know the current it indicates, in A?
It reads 0.4 A
